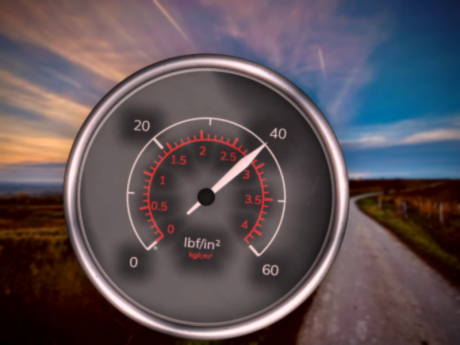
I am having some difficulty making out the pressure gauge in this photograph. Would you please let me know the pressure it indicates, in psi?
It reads 40 psi
